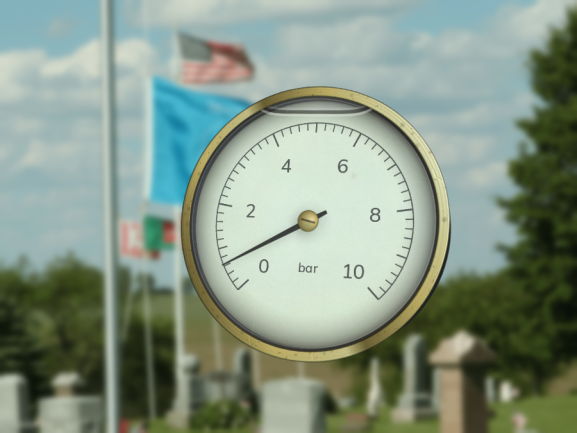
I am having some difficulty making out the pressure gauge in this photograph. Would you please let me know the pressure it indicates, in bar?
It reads 0.6 bar
